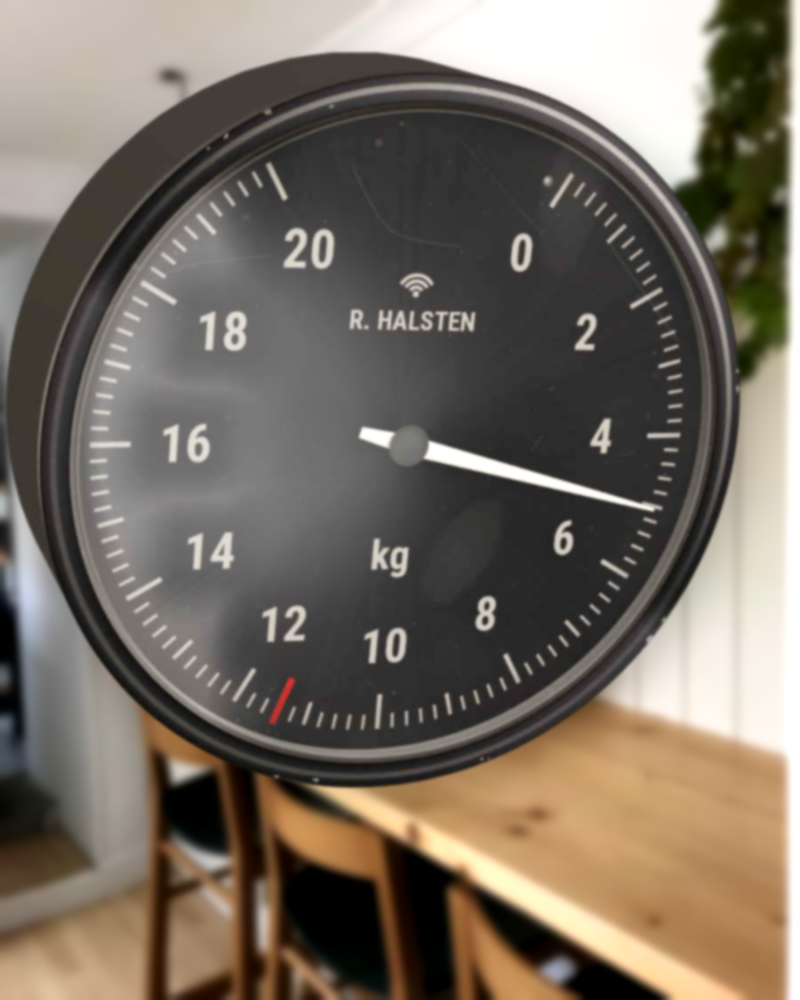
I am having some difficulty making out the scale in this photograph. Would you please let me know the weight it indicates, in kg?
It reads 5 kg
